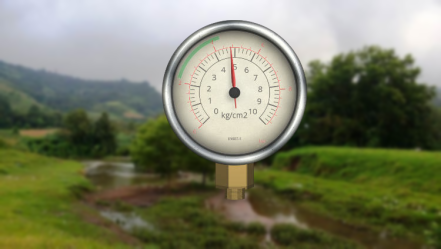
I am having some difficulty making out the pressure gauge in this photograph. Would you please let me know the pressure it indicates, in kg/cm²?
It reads 4.8 kg/cm²
